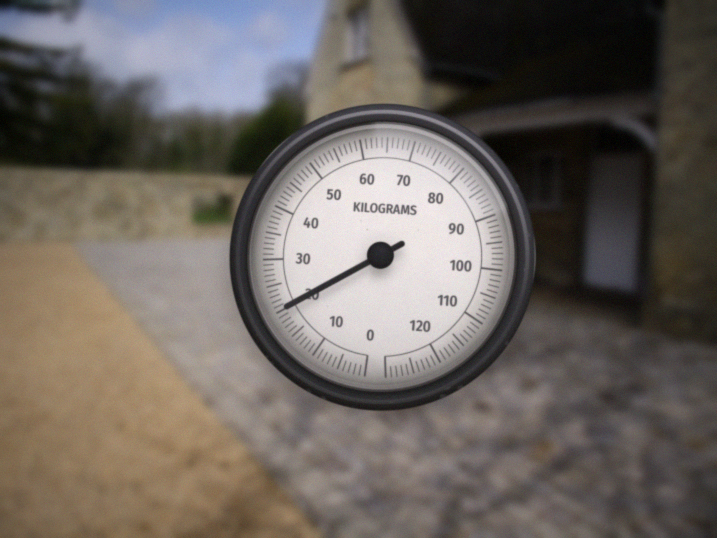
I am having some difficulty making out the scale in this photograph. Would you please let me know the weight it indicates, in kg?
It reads 20 kg
